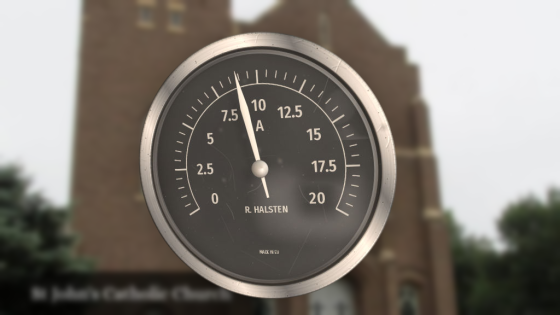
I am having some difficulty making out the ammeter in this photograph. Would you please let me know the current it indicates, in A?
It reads 9 A
